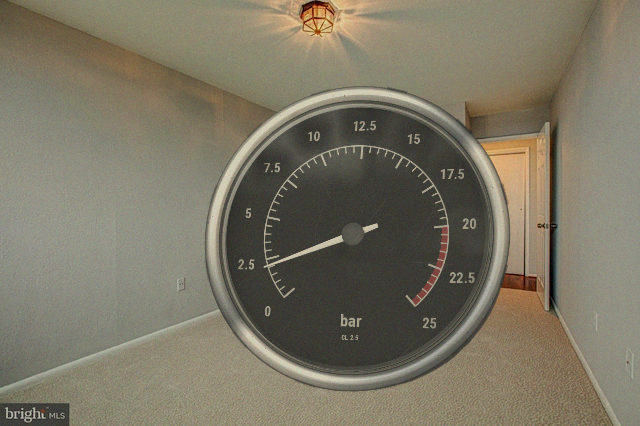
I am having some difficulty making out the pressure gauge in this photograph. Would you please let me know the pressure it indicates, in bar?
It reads 2 bar
